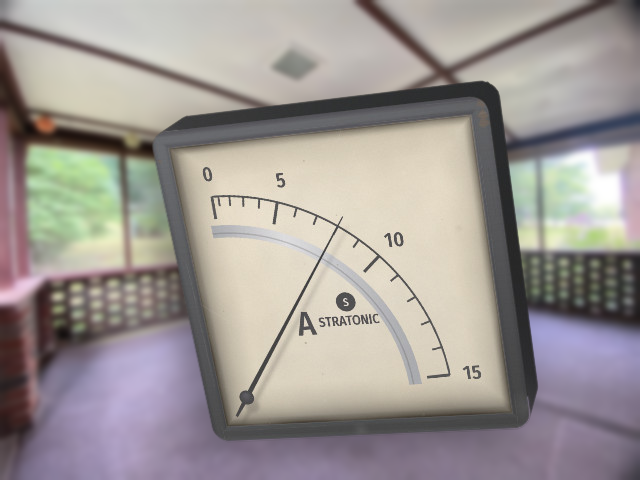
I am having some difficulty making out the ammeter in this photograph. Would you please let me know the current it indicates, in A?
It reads 8 A
